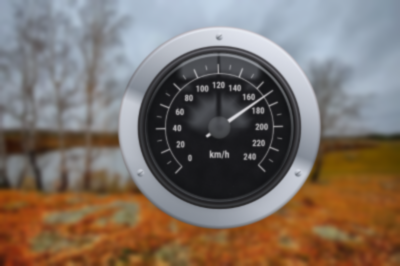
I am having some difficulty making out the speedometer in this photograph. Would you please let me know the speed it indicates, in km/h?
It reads 170 km/h
